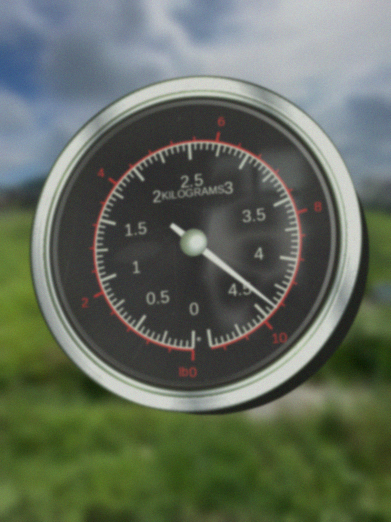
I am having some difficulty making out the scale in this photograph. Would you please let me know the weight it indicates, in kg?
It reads 4.4 kg
